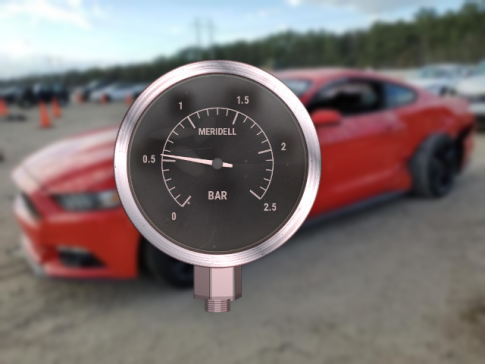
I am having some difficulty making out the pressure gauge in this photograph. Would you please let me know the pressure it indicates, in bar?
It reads 0.55 bar
